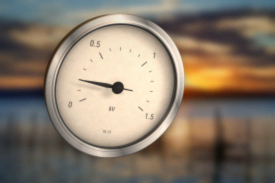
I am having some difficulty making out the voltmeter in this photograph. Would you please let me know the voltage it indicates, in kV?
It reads 0.2 kV
